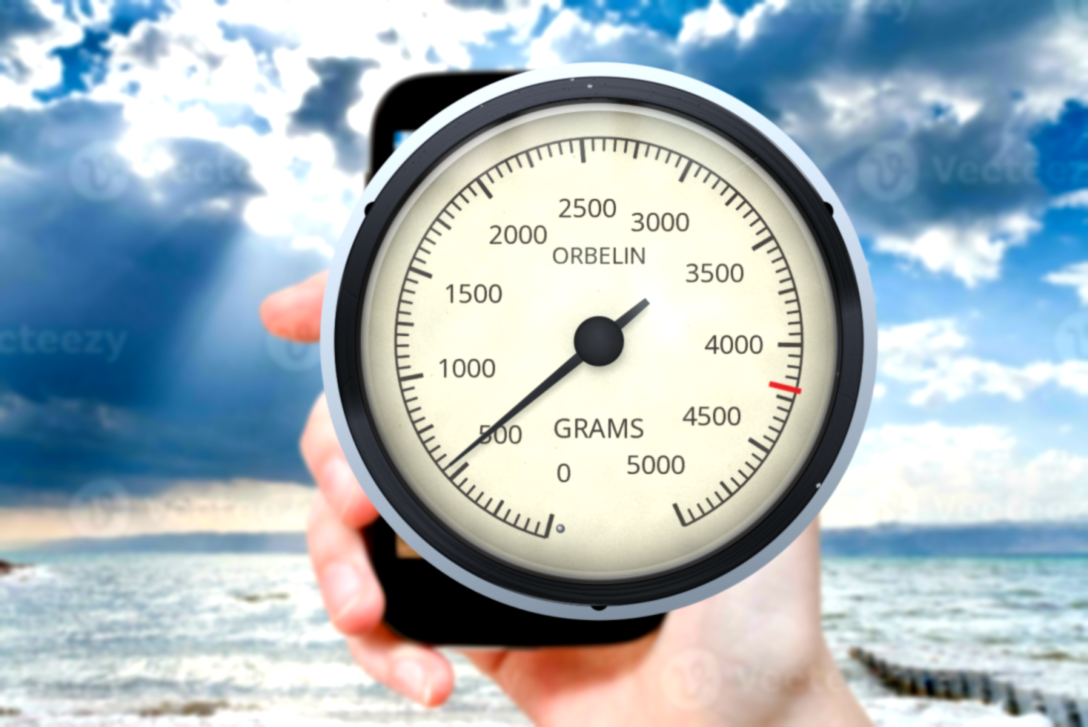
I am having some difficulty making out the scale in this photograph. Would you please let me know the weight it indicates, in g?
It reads 550 g
